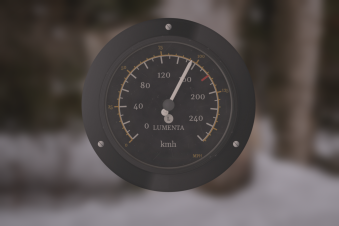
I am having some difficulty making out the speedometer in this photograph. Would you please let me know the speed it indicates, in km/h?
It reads 155 km/h
